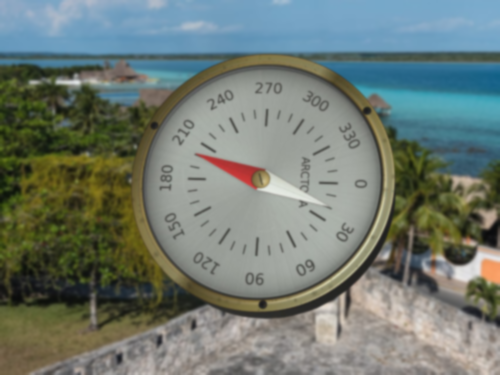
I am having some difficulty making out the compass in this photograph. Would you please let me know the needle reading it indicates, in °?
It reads 200 °
